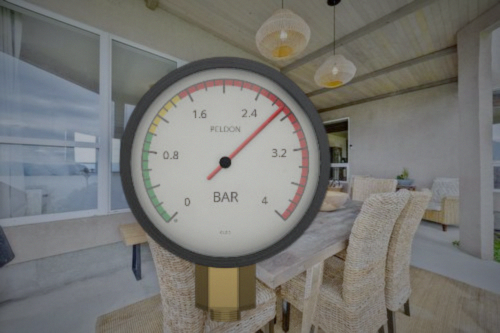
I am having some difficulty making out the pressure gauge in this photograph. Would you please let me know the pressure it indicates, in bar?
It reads 2.7 bar
